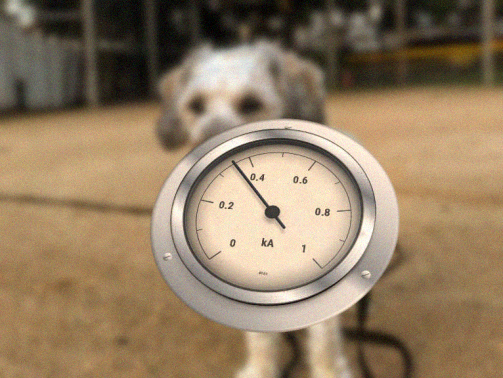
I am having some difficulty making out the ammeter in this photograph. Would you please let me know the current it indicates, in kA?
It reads 0.35 kA
